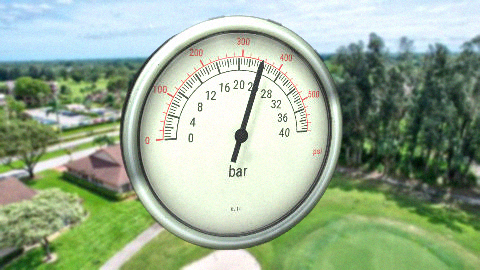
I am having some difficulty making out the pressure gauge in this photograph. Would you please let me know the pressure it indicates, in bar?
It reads 24 bar
